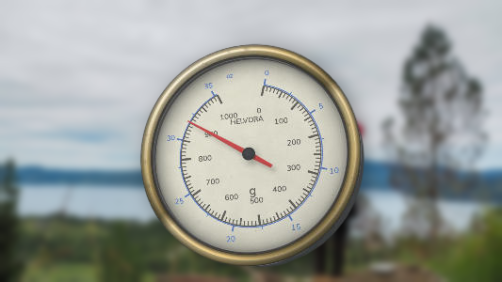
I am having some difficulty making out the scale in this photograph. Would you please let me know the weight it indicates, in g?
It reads 900 g
